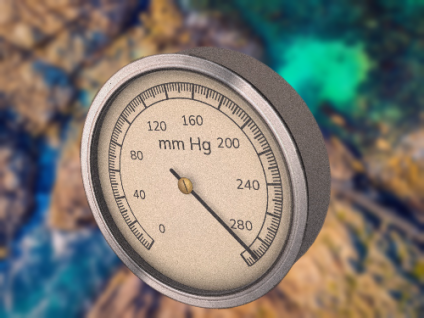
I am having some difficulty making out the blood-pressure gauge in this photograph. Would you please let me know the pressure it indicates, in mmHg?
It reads 290 mmHg
